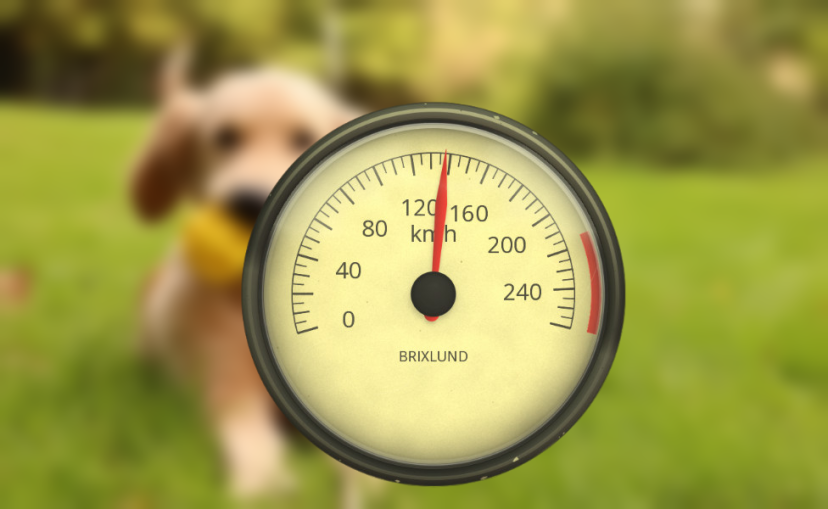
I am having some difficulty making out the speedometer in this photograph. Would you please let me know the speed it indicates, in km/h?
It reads 137.5 km/h
